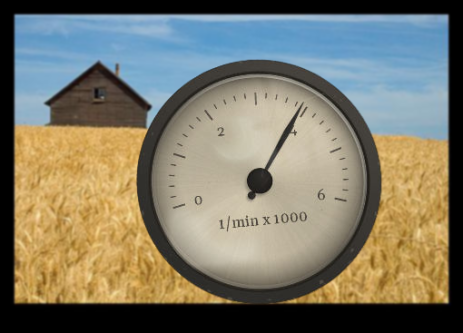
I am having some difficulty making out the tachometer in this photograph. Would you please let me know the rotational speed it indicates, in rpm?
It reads 3900 rpm
